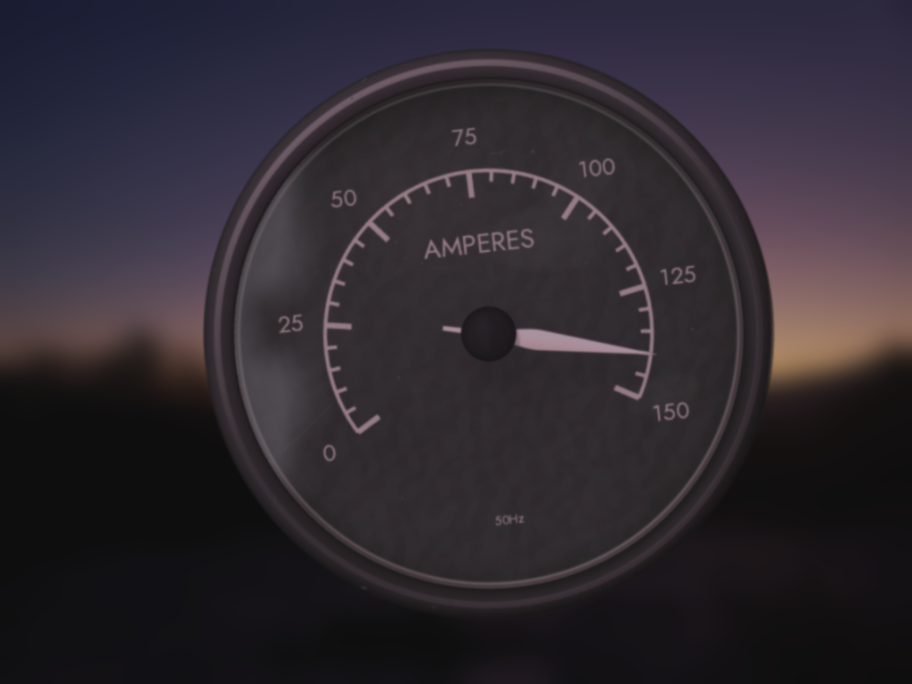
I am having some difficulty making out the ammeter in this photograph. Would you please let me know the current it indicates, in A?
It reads 140 A
